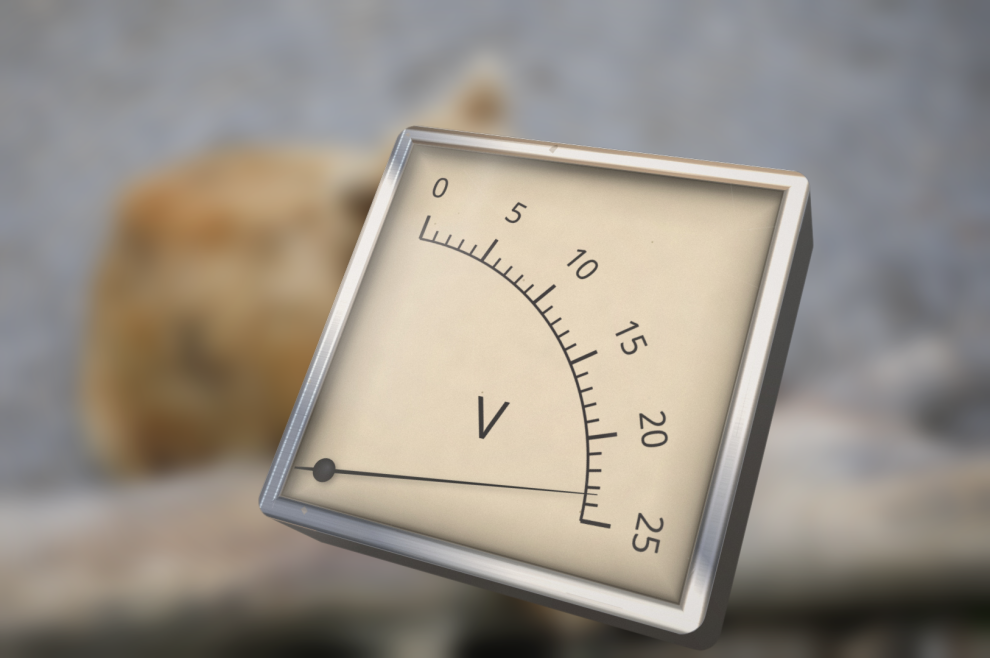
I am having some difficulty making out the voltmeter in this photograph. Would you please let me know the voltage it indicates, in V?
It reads 23.5 V
